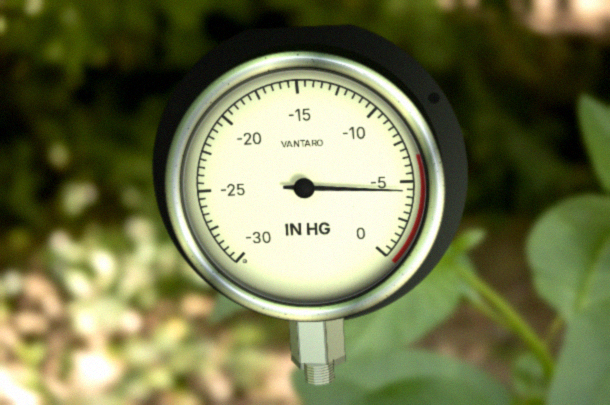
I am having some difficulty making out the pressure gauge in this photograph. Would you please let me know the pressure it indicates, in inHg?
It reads -4.5 inHg
